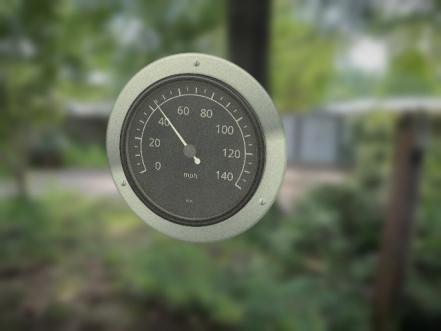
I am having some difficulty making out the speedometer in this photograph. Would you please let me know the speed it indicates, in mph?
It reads 45 mph
